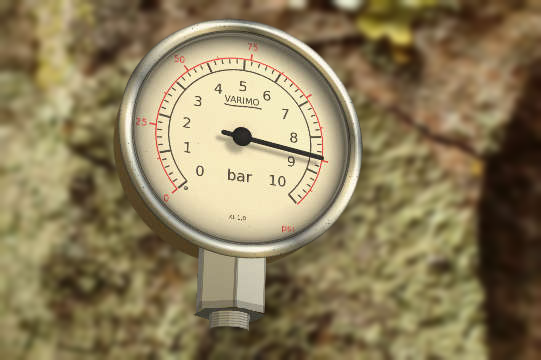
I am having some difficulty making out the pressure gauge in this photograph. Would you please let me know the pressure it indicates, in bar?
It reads 8.6 bar
